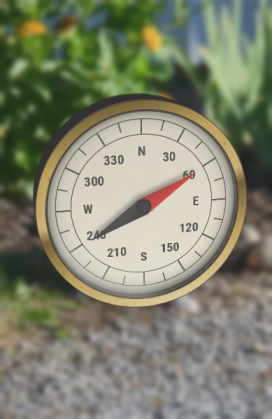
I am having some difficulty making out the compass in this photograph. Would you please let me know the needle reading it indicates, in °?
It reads 60 °
